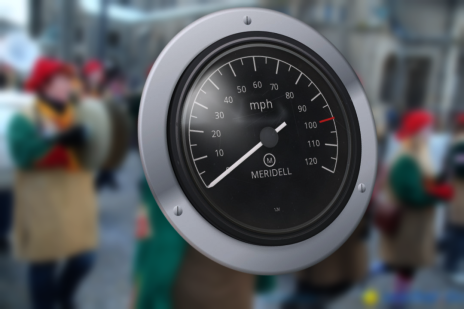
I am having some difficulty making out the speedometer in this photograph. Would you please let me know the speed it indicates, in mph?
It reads 0 mph
